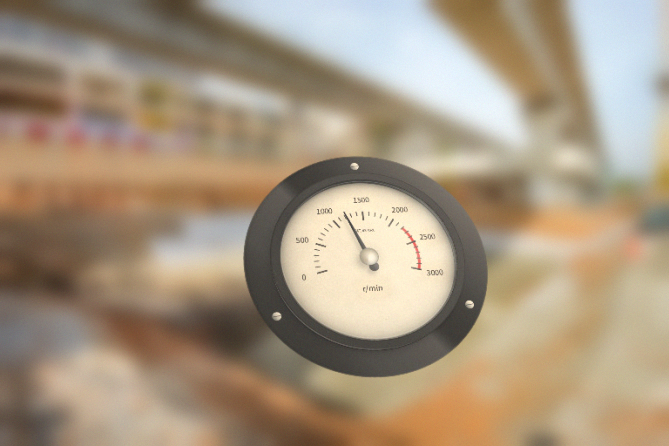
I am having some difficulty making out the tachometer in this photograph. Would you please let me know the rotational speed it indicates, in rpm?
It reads 1200 rpm
